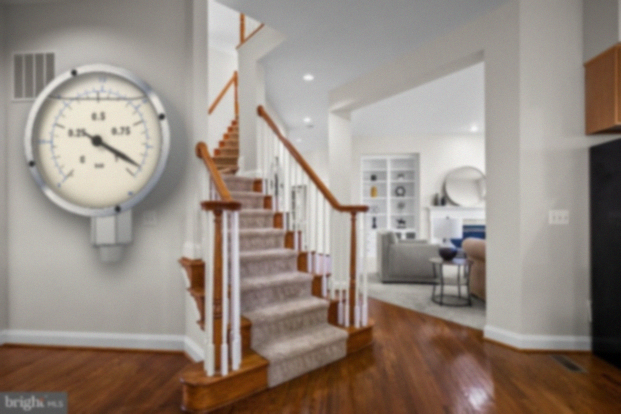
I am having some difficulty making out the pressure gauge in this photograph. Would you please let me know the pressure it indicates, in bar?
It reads 0.95 bar
